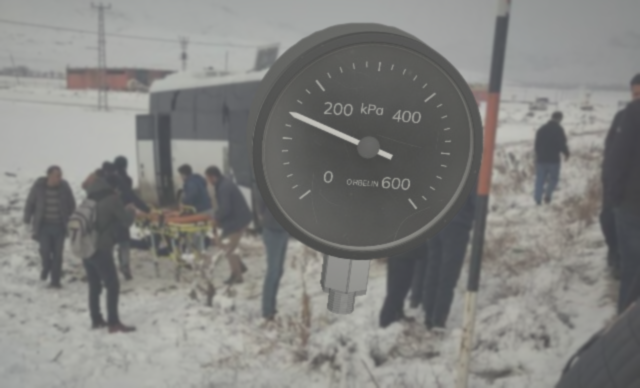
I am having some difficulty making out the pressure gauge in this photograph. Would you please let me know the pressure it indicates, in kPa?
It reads 140 kPa
